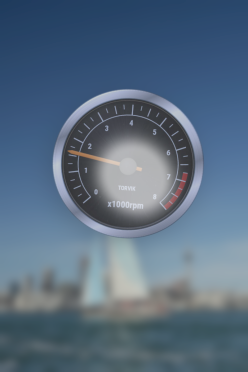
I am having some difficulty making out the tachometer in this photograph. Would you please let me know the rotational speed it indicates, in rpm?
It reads 1625 rpm
